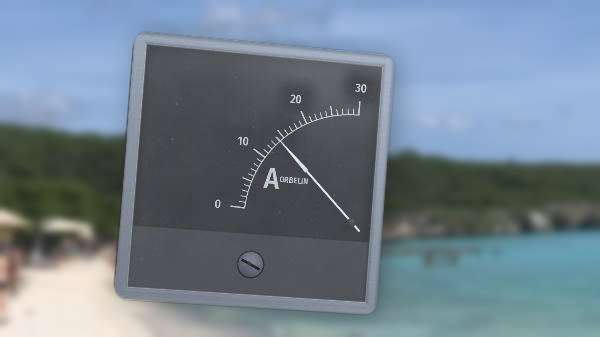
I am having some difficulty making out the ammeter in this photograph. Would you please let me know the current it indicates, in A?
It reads 14 A
